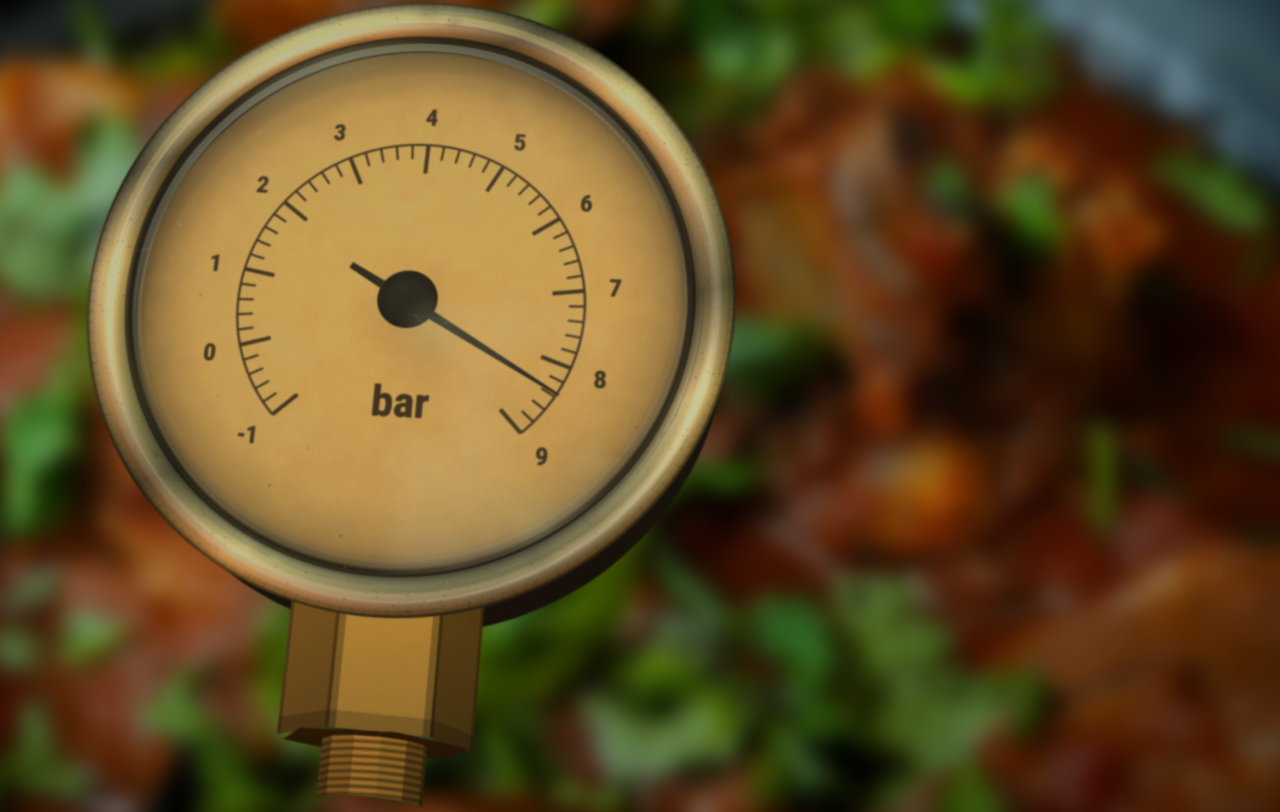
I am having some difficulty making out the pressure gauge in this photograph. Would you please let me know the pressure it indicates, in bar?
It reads 8.4 bar
